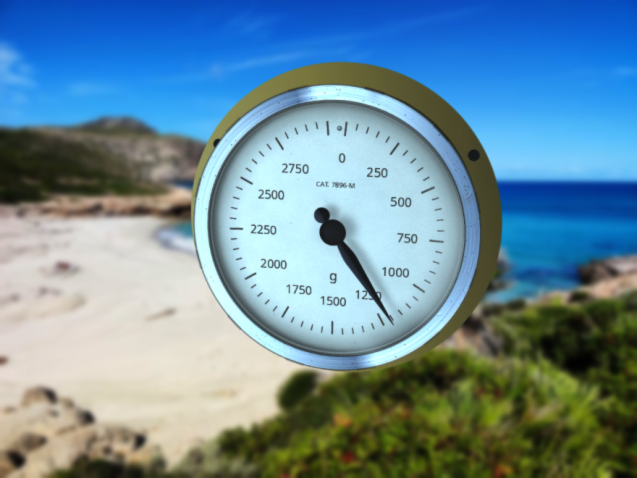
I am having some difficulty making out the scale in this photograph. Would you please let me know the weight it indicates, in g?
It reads 1200 g
